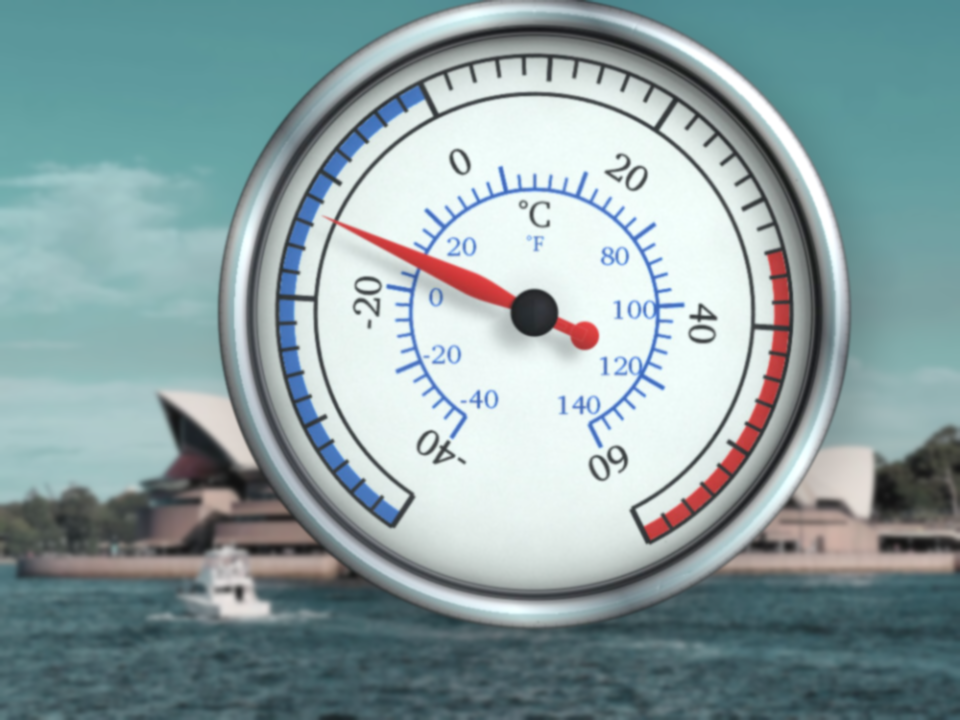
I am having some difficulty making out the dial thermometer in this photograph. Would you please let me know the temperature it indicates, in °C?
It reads -13 °C
